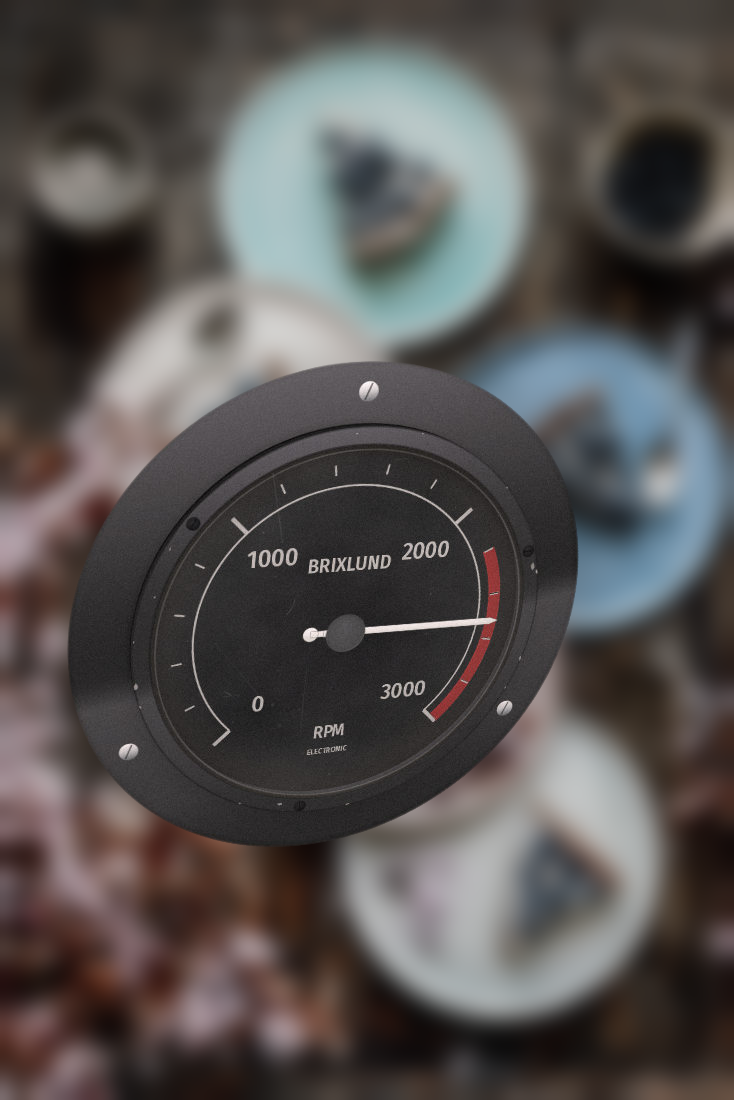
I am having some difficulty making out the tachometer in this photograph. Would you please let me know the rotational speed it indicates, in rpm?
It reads 2500 rpm
